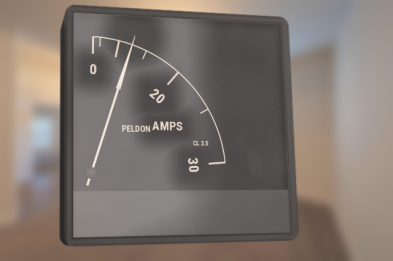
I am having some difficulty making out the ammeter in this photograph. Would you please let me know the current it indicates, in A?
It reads 12.5 A
